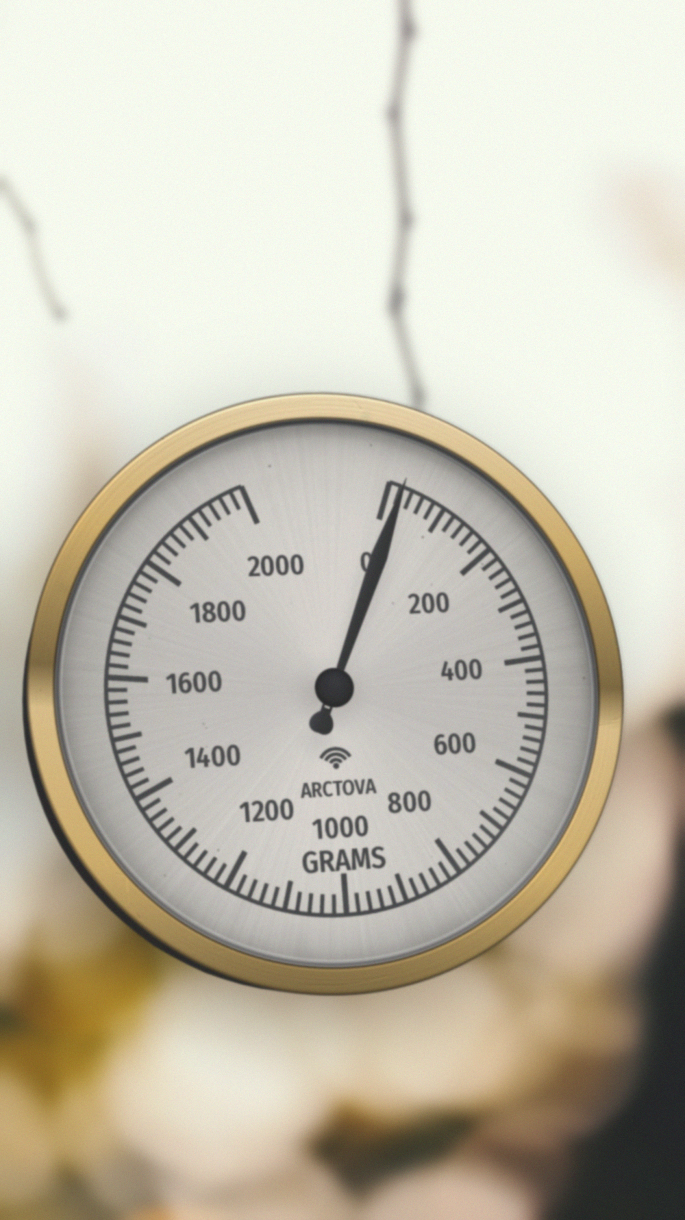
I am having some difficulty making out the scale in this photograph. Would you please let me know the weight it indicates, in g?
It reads 20 g
